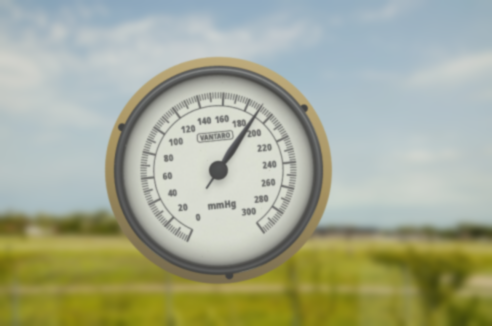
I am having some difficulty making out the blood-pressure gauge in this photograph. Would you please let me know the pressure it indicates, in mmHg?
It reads 190 mmHg
